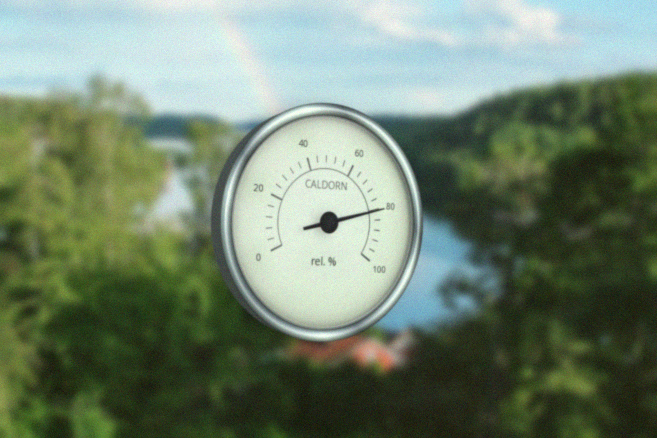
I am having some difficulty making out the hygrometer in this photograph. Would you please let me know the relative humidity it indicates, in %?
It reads 80 %
